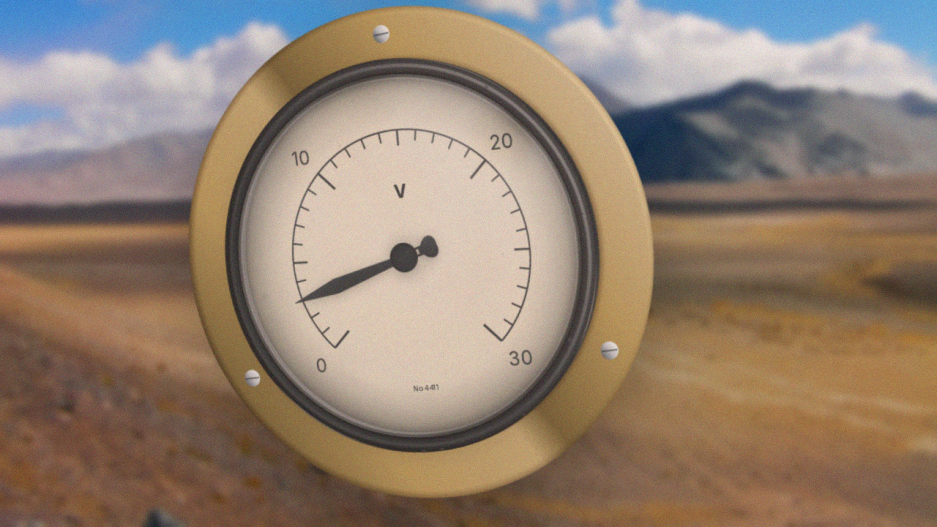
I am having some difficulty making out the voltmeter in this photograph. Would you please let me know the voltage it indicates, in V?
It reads 3 V
